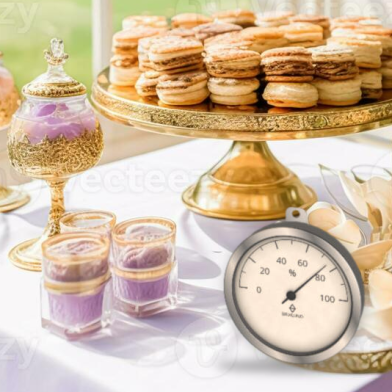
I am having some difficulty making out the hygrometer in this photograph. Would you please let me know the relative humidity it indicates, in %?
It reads 75 %
